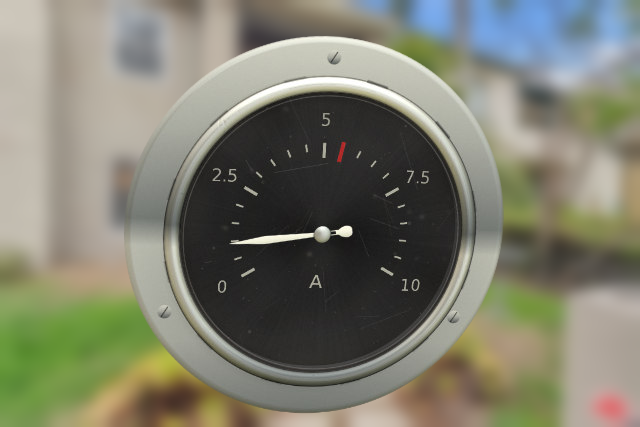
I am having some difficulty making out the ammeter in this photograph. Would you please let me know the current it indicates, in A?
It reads 1 A
